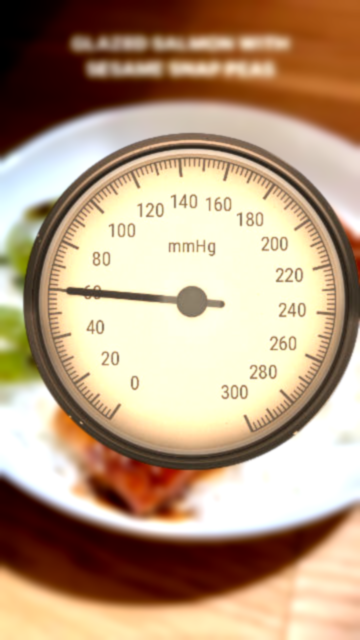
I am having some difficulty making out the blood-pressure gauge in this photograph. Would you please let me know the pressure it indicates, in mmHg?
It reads 60 mmHg
